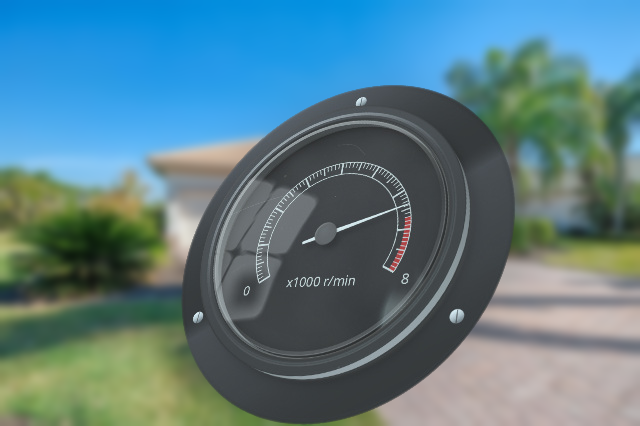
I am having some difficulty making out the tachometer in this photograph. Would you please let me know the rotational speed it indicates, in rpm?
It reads 6500 rpm
